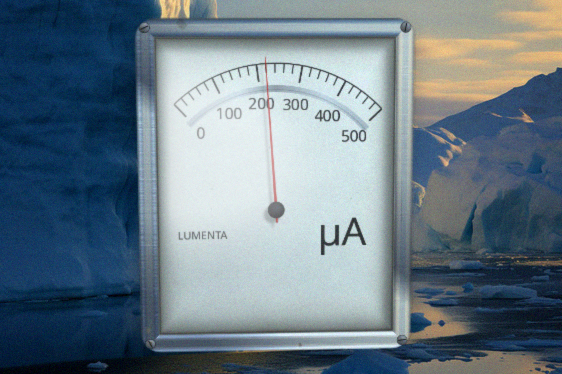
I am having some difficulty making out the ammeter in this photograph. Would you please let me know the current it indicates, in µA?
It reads 220 µA
